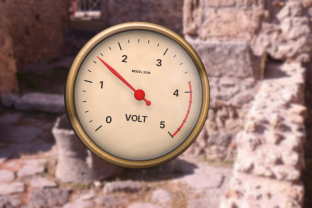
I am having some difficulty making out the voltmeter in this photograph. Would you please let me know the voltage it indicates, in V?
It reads 1.5 V
